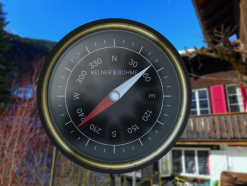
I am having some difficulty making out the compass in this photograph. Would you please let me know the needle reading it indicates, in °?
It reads 230 °
